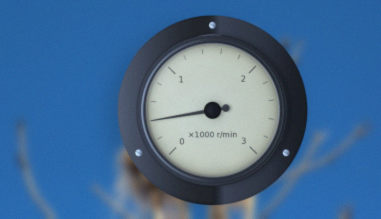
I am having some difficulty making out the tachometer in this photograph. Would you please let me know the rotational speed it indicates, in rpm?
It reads 400 rpm
